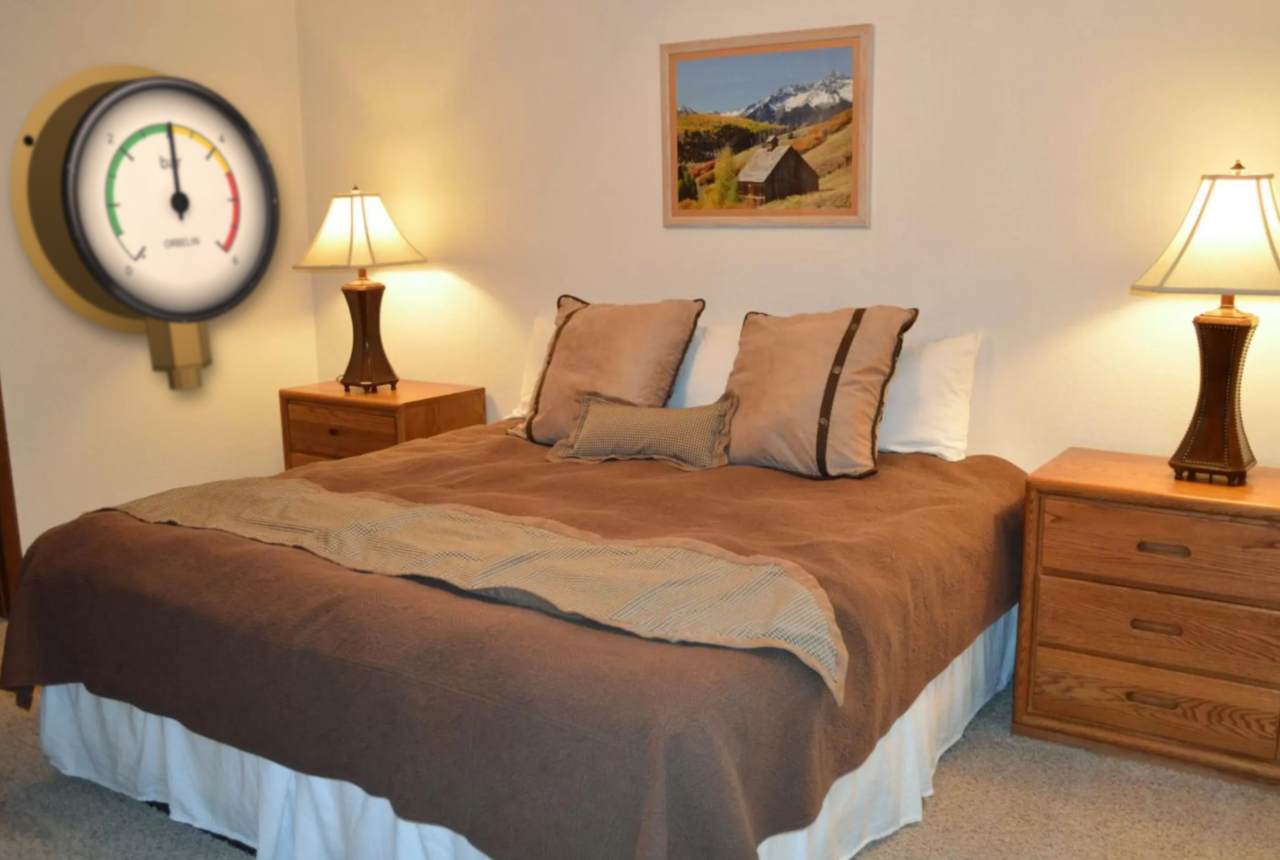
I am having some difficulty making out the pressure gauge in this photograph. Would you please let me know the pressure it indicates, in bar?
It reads 3 bar
